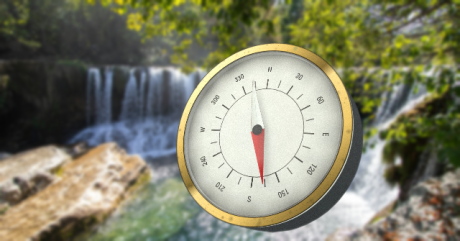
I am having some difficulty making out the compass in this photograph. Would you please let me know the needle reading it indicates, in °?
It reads 165 °
